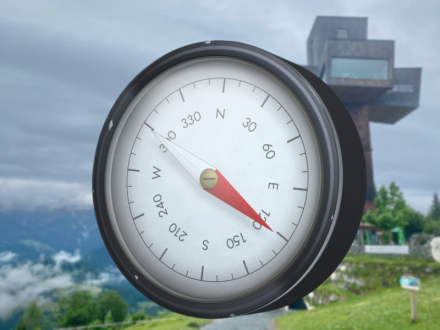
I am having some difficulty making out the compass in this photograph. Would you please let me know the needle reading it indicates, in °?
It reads 120 °
